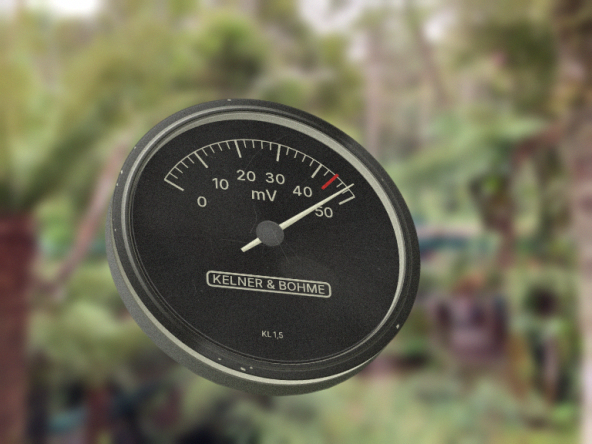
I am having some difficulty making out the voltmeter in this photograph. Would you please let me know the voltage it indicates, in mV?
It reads 48 mV
